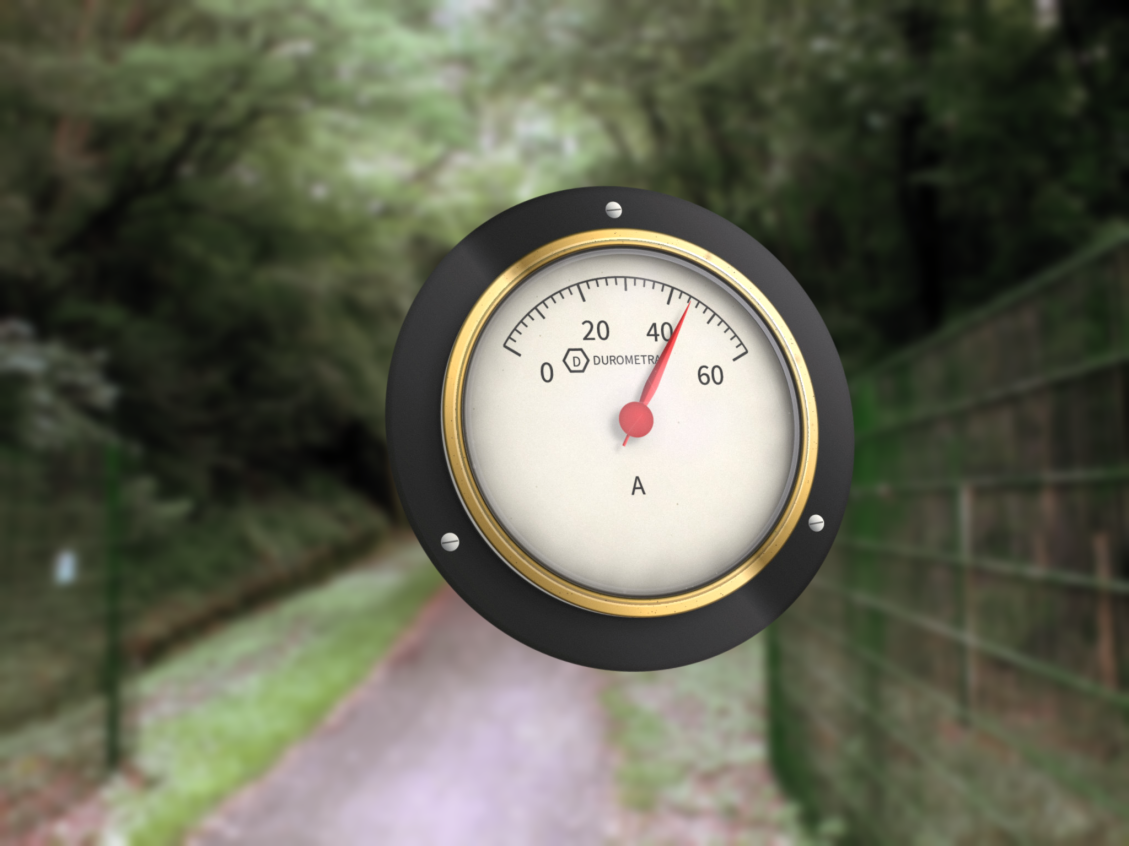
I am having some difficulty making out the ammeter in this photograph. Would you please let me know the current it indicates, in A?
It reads 44 A
